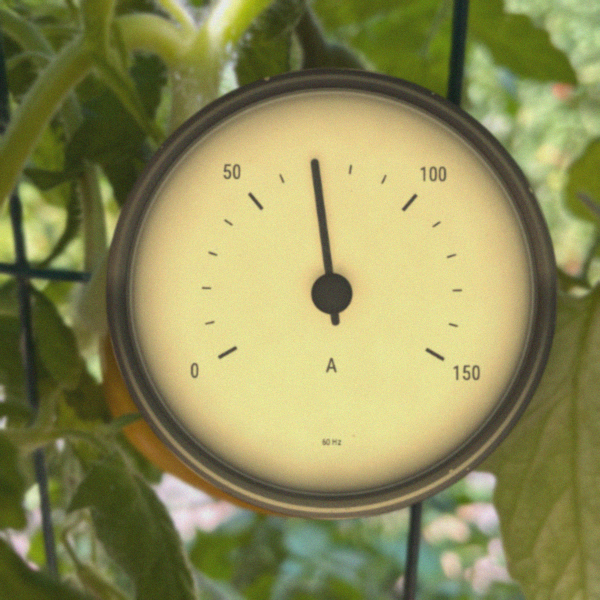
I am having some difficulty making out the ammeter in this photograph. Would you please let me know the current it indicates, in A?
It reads 70 A
